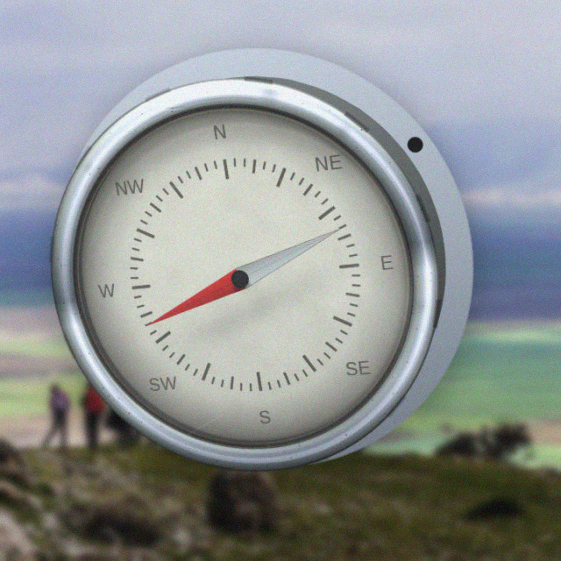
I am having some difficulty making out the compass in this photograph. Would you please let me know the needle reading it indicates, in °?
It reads 250 °
